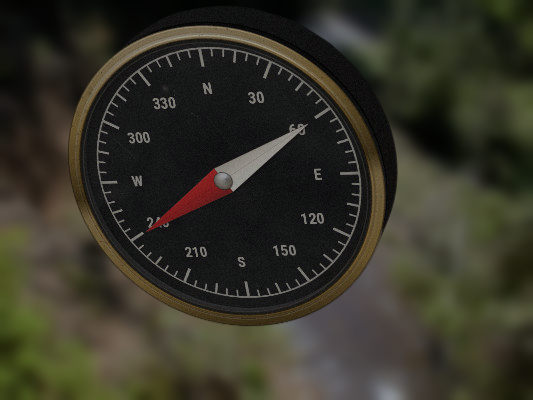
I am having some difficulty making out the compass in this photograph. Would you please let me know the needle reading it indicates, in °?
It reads 240 °
